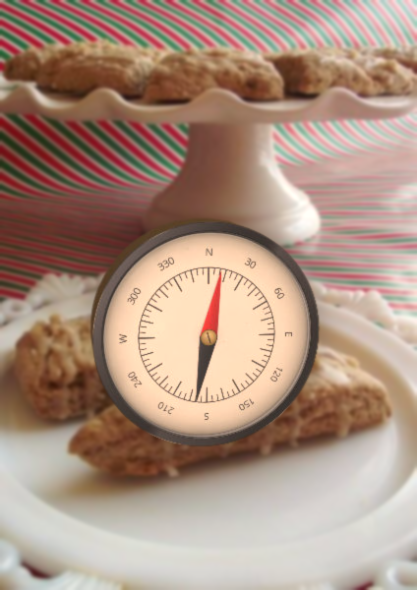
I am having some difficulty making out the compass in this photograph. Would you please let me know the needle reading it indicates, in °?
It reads 10 °
